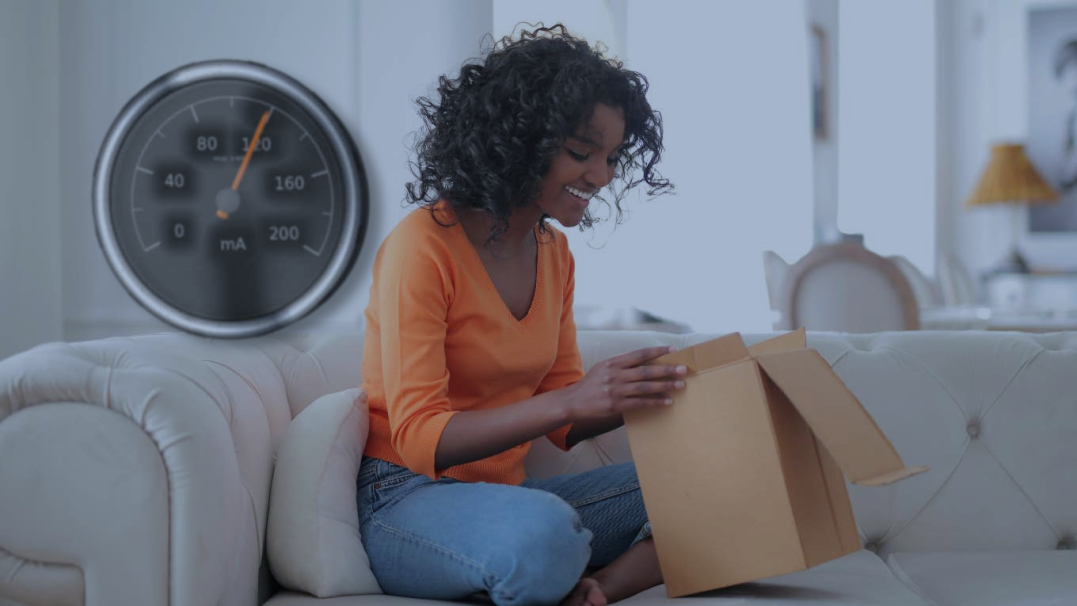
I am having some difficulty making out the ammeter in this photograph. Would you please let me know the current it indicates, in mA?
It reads 120 mA
